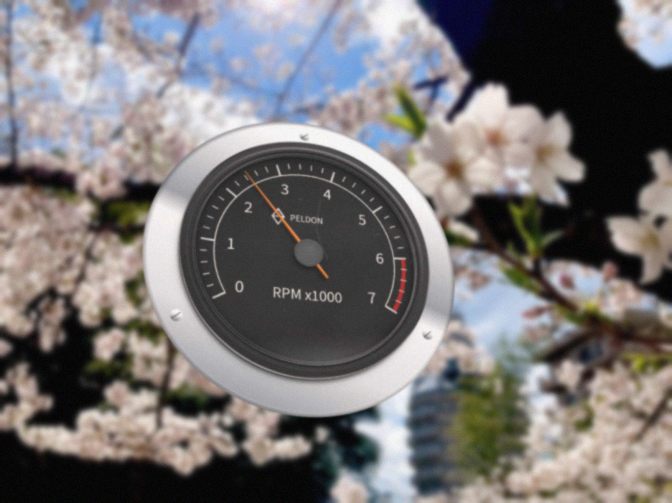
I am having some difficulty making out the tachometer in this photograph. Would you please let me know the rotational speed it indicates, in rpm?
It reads 2400 rpm
